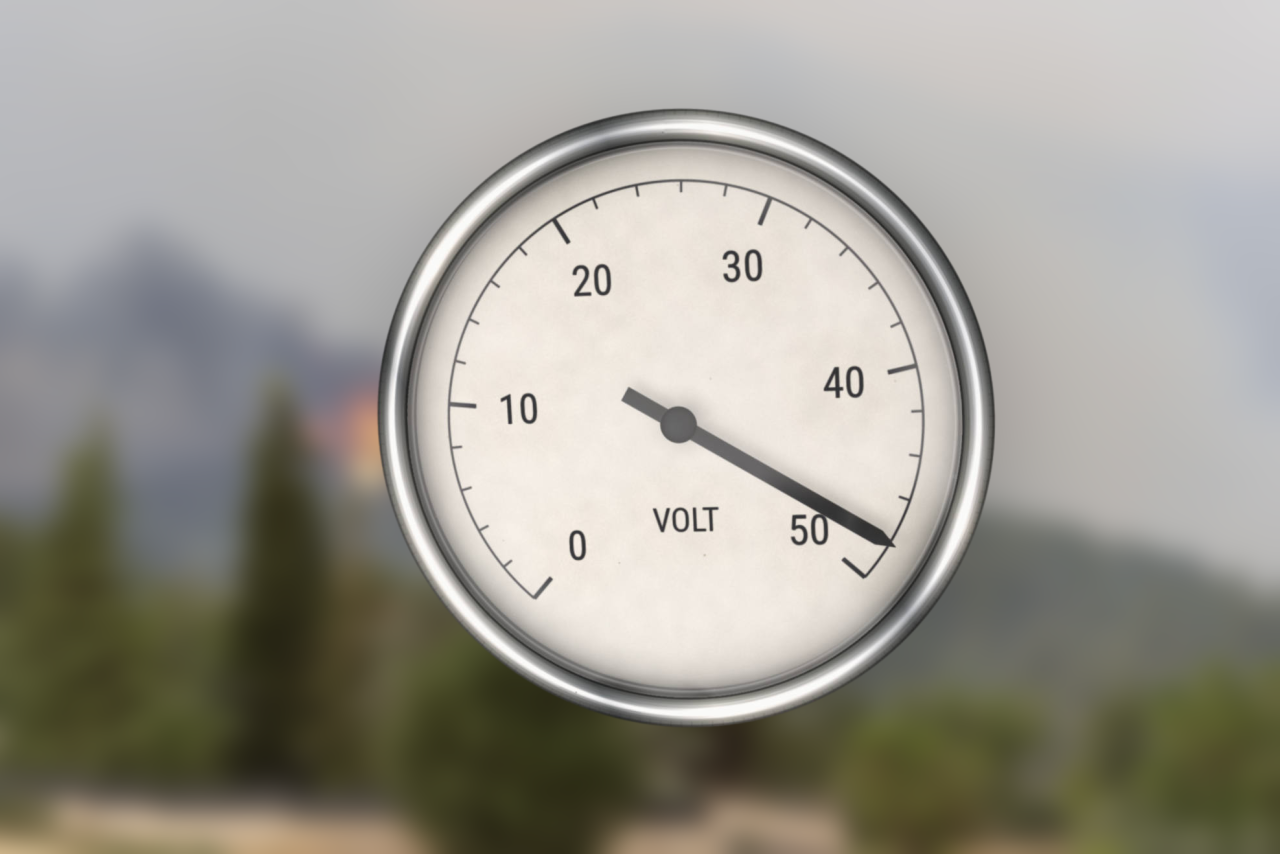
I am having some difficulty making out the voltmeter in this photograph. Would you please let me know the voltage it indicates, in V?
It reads 48 V
